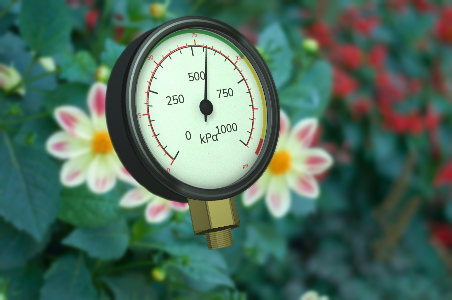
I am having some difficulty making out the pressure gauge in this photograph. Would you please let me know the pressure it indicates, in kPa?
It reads 550 kPa
